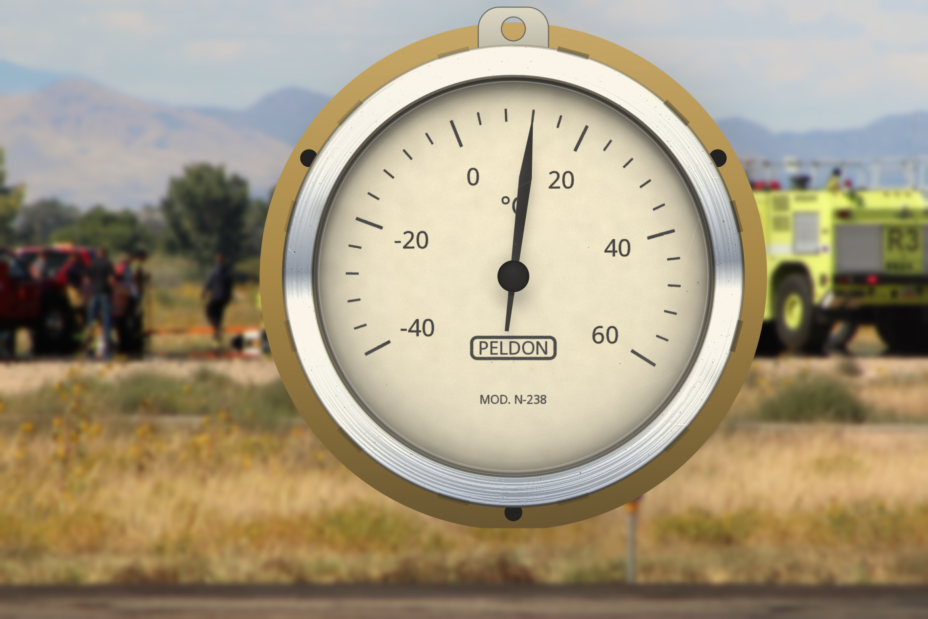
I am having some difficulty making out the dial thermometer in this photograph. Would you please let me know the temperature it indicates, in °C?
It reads 12 °C
